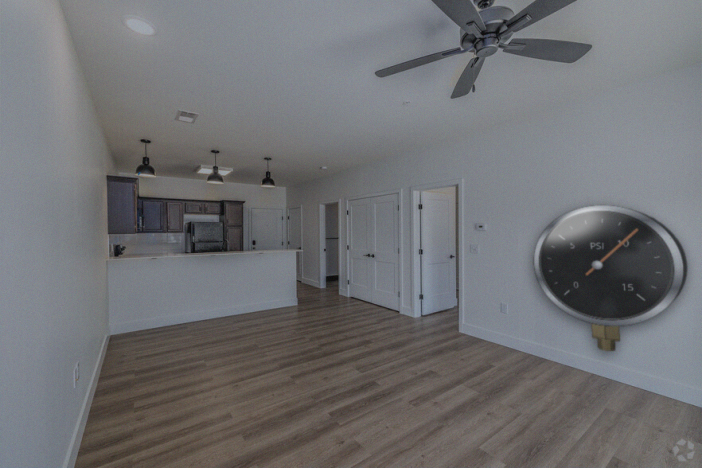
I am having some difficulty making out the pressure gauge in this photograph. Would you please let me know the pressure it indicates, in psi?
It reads 10 psi
